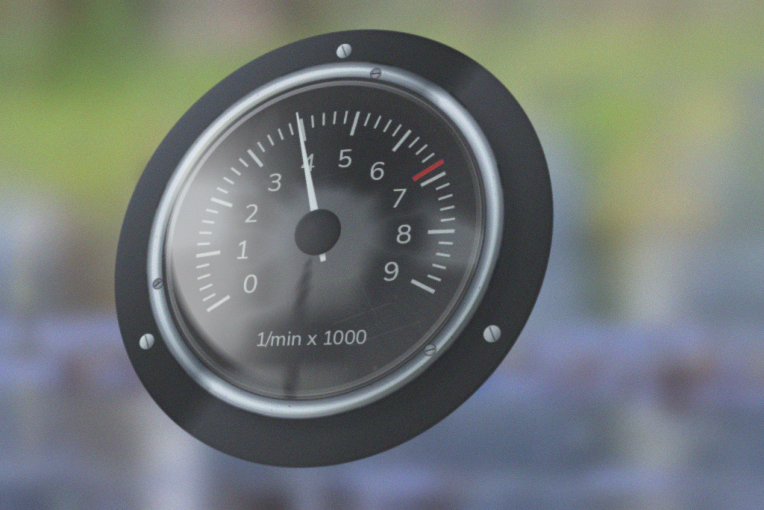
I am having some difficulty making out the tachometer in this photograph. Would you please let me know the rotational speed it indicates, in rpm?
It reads 4000 rpm
